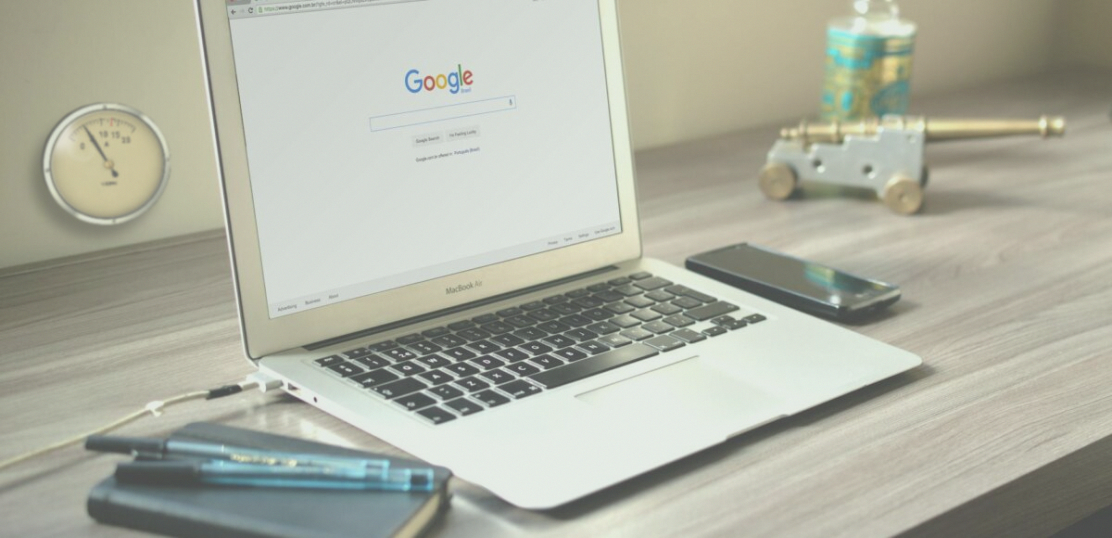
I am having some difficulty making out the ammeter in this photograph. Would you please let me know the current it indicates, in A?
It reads 5 A
